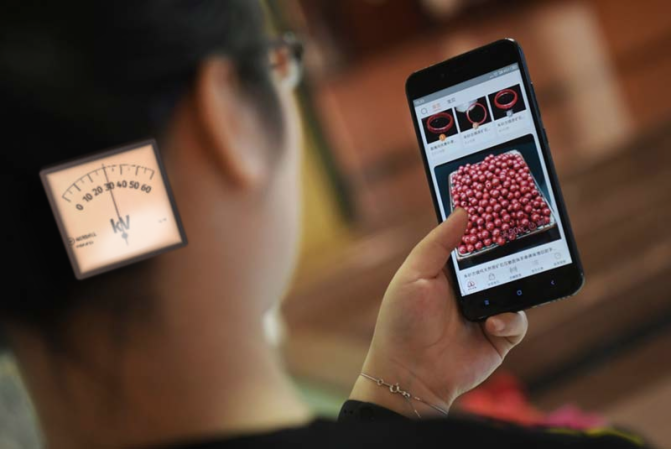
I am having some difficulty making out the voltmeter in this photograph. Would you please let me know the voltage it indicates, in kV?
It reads 30 kV
